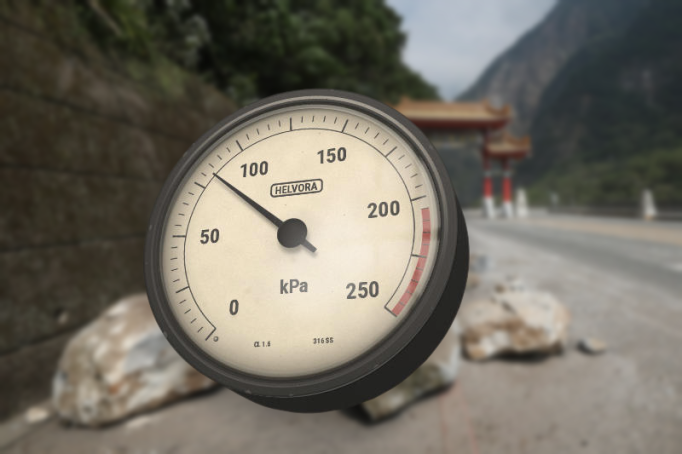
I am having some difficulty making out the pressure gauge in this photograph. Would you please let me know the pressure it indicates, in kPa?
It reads 82.5 kPa
